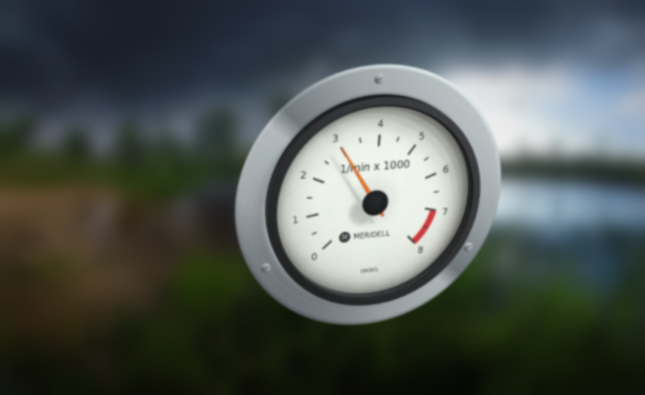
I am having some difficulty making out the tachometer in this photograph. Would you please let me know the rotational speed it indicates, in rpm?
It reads 3000 rpm
